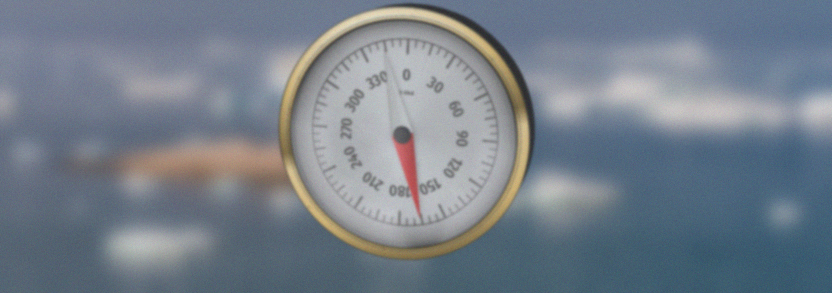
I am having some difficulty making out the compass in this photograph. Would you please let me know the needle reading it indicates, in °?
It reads 165 °
